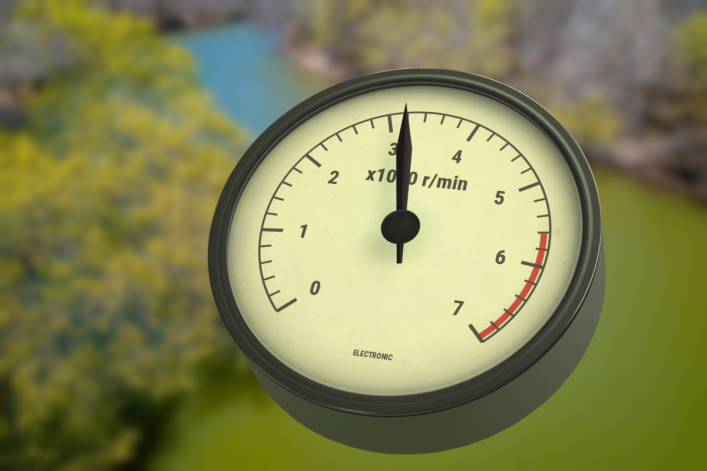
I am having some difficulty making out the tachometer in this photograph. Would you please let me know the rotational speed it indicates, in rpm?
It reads 3200 rpm
